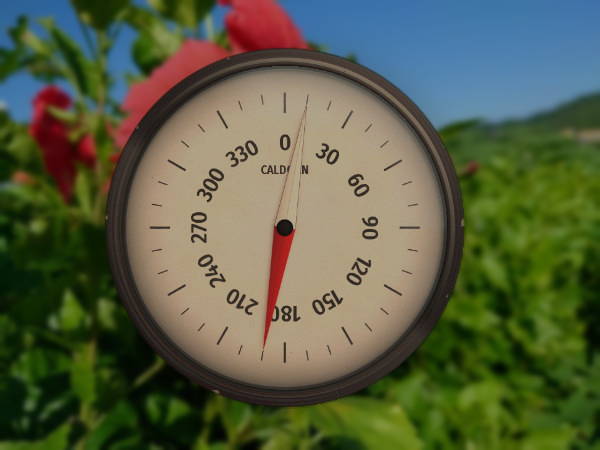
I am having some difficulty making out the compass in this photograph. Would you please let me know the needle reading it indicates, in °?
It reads 190 °
